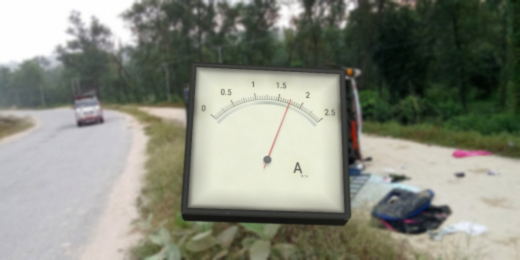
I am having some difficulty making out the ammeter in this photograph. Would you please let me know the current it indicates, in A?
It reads 1.75 A
